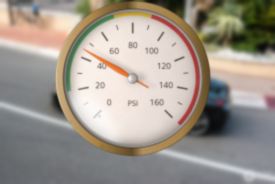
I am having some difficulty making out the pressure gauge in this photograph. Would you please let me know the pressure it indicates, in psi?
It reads 45 psi
